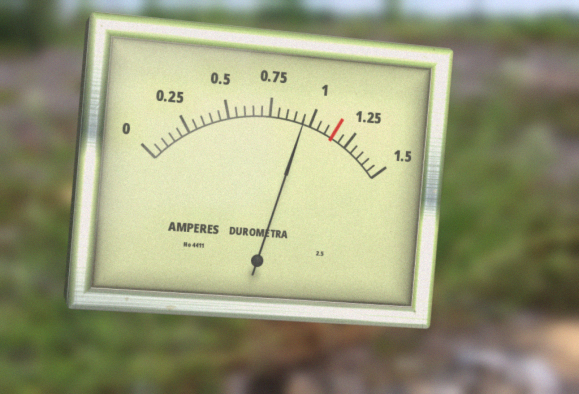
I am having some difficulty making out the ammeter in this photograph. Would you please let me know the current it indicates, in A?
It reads 0.95 A
